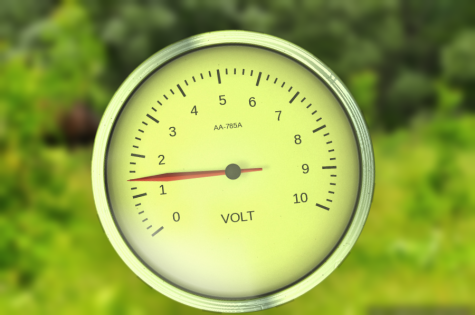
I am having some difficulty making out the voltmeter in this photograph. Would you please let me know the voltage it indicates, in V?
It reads 1.4 V
